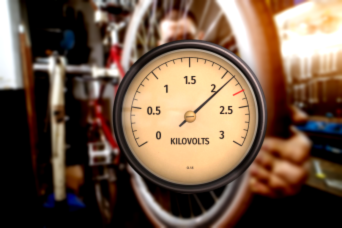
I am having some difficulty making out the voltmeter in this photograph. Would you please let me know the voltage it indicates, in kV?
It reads 2.1 kV
